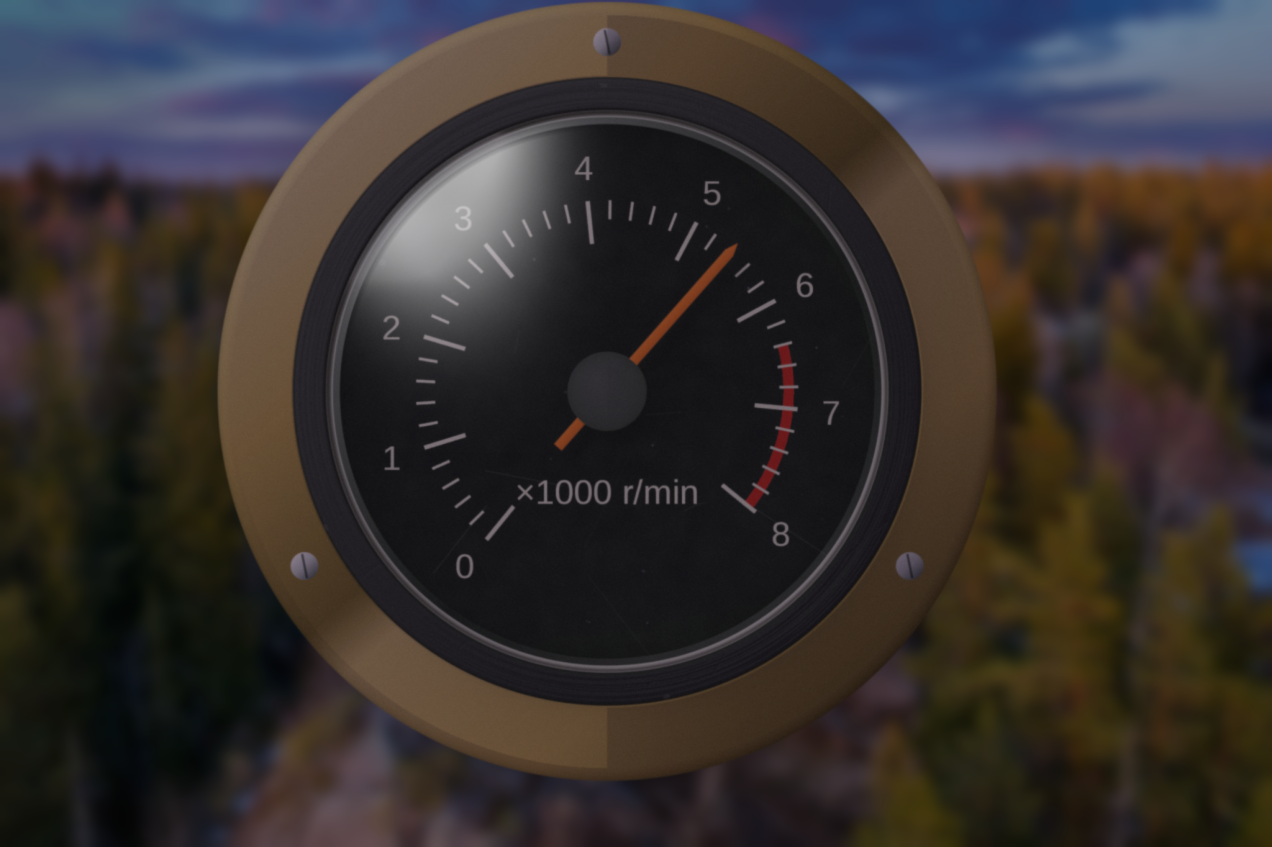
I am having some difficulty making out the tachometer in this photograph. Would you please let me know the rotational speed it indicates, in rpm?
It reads 5400 rpm
